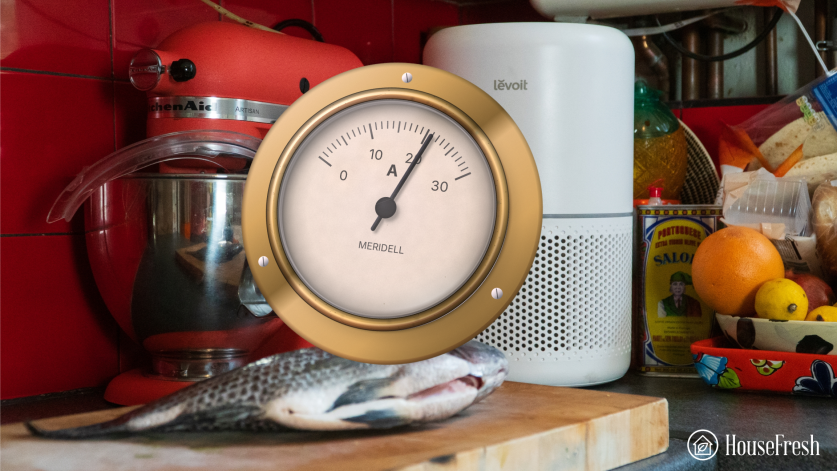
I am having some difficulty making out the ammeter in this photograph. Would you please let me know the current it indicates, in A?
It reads 21 A
